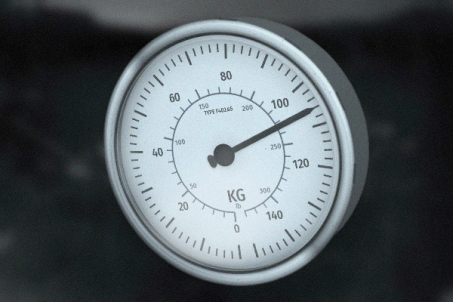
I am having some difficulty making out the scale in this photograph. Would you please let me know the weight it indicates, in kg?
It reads 106 kg
